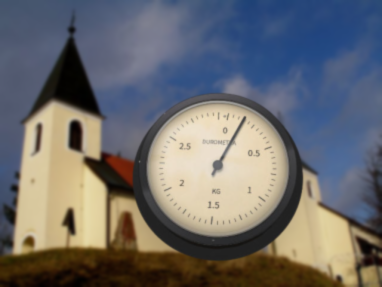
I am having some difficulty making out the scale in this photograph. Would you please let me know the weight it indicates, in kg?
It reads 0.15 kg
